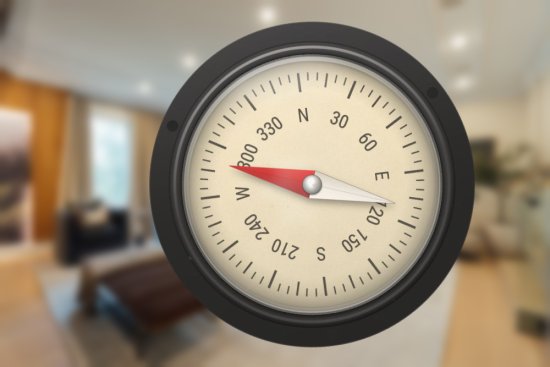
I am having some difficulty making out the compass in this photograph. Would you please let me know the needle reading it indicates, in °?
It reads 290 °
